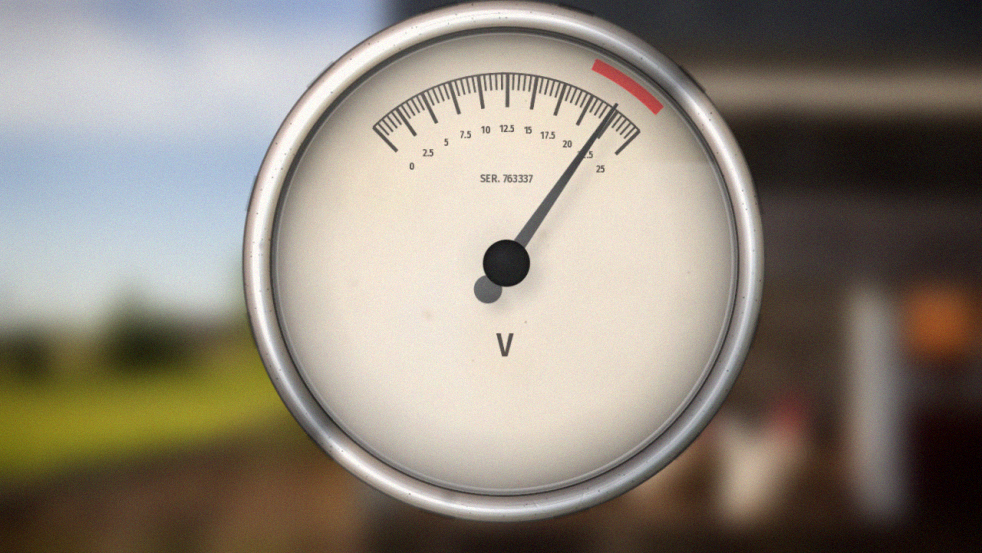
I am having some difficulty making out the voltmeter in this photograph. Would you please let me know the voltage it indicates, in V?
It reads 22 V
